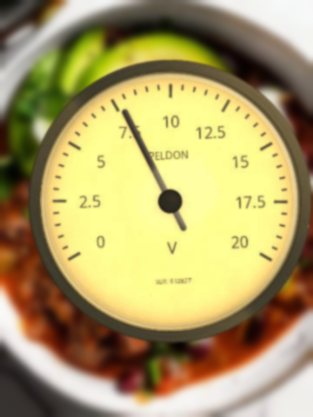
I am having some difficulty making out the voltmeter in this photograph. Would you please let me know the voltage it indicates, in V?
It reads 7.75 V
